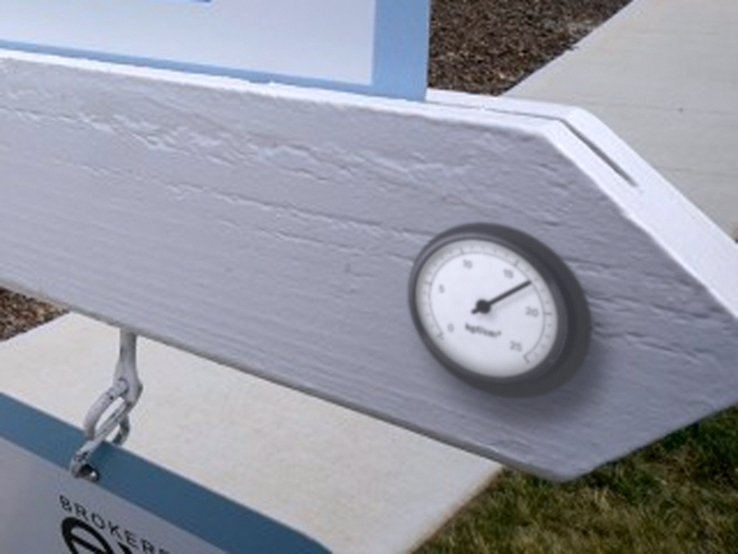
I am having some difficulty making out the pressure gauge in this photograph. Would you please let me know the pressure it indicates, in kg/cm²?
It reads 17 kg/cm²
